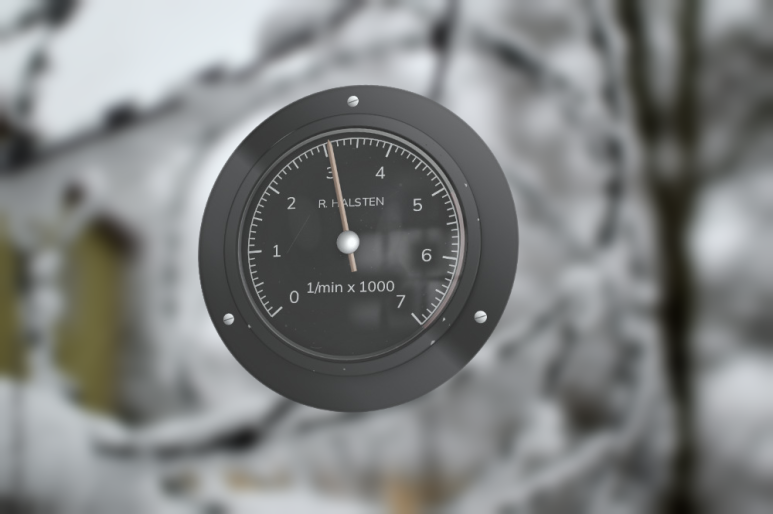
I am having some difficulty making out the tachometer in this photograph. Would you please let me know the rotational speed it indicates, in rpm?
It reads 3100 rpm
